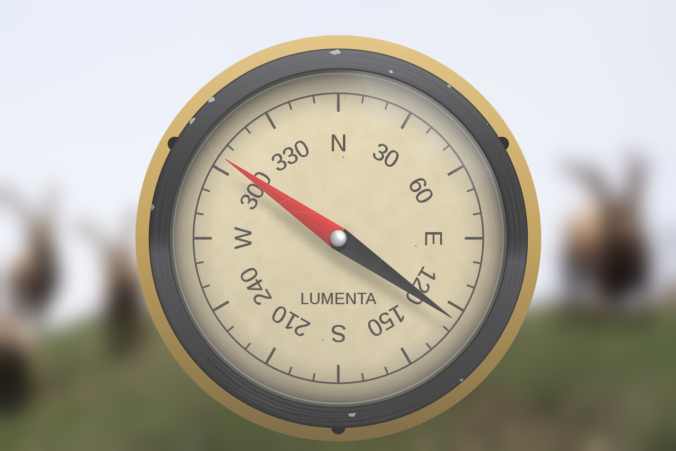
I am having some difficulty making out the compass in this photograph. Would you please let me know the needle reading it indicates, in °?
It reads 305 °
